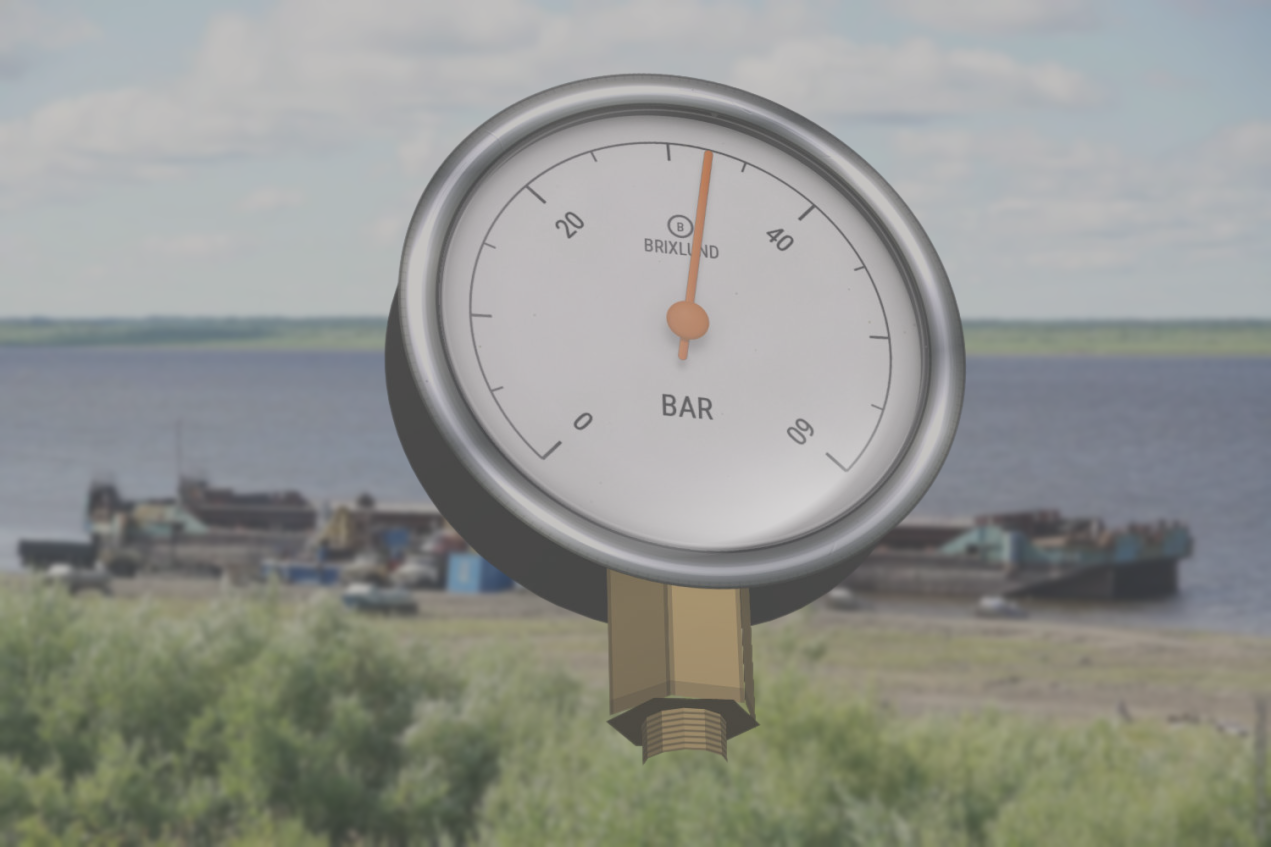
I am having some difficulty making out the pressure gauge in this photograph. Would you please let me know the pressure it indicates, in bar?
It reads 32.5 bar
